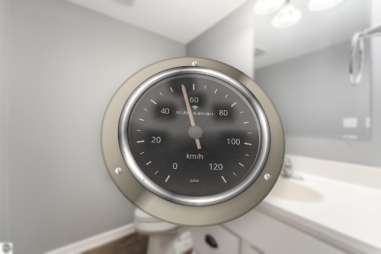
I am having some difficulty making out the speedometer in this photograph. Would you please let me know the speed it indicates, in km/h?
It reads 55 km/h
